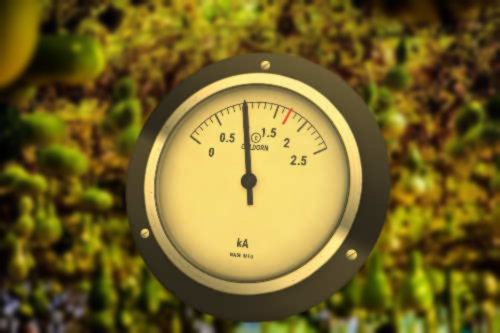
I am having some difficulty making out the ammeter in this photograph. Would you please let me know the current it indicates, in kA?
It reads 1 kA
